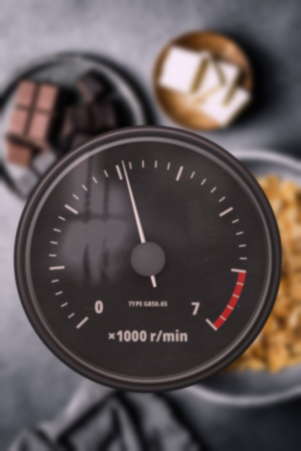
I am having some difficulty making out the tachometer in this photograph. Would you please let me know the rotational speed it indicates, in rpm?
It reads 3100 rpm
